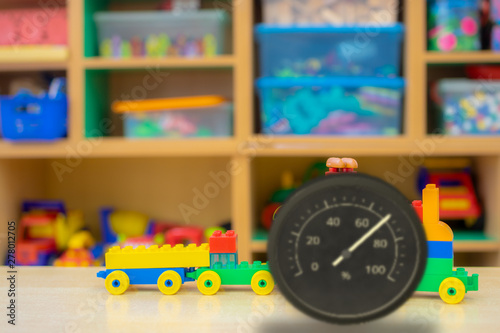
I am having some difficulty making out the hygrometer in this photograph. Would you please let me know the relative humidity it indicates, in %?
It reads 68 %
